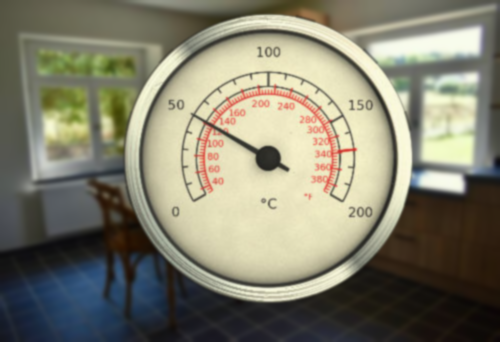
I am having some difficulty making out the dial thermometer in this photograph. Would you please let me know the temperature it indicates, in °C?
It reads 50 °C
